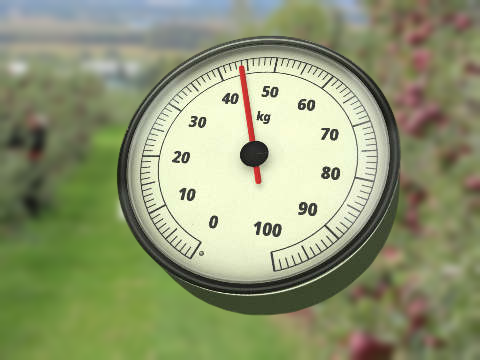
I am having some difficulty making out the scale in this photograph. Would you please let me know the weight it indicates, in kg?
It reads 44 kg
